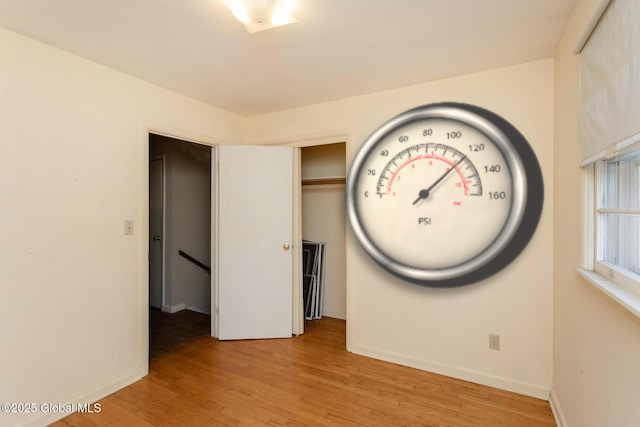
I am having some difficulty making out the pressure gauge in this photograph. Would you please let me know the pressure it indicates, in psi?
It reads 120 psi
